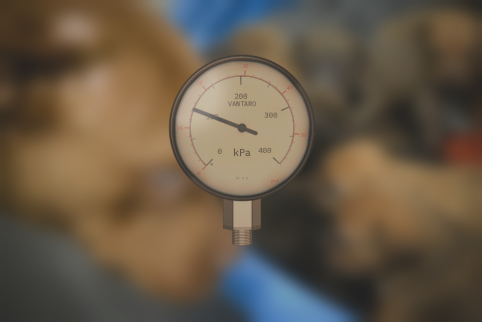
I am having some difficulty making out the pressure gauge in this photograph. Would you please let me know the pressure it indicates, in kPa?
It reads 100 kPa
